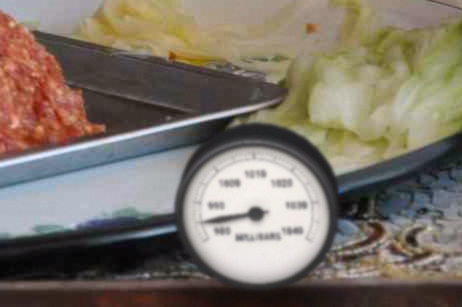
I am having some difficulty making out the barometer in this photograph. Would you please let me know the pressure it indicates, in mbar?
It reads 985 mbar
